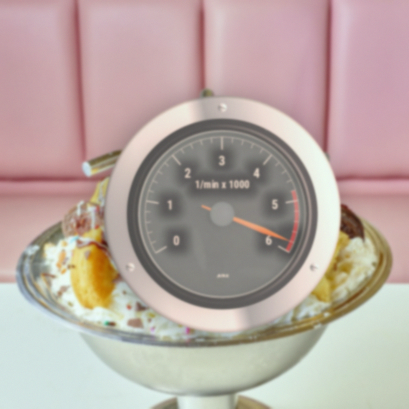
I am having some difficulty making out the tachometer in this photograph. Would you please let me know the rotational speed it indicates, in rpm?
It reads 5800 rpm
